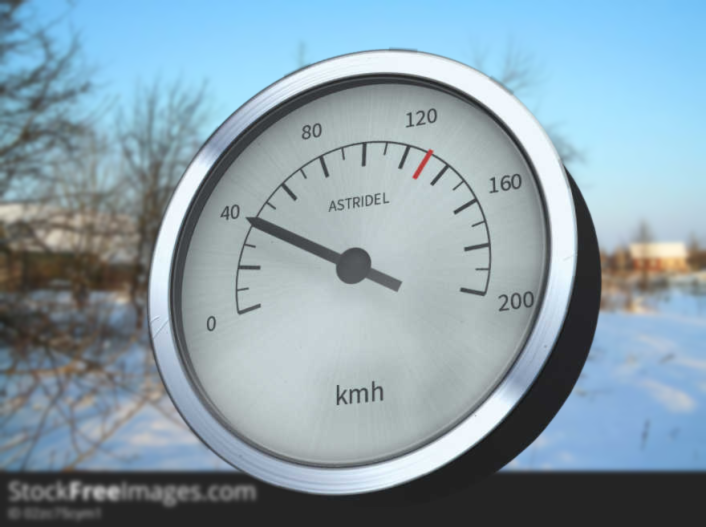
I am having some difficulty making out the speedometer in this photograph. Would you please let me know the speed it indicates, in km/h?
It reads 40 km/h
